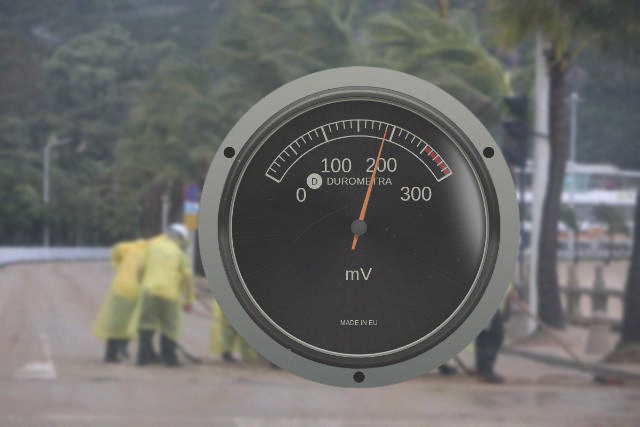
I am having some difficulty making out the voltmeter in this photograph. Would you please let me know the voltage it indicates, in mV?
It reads 190 mV
